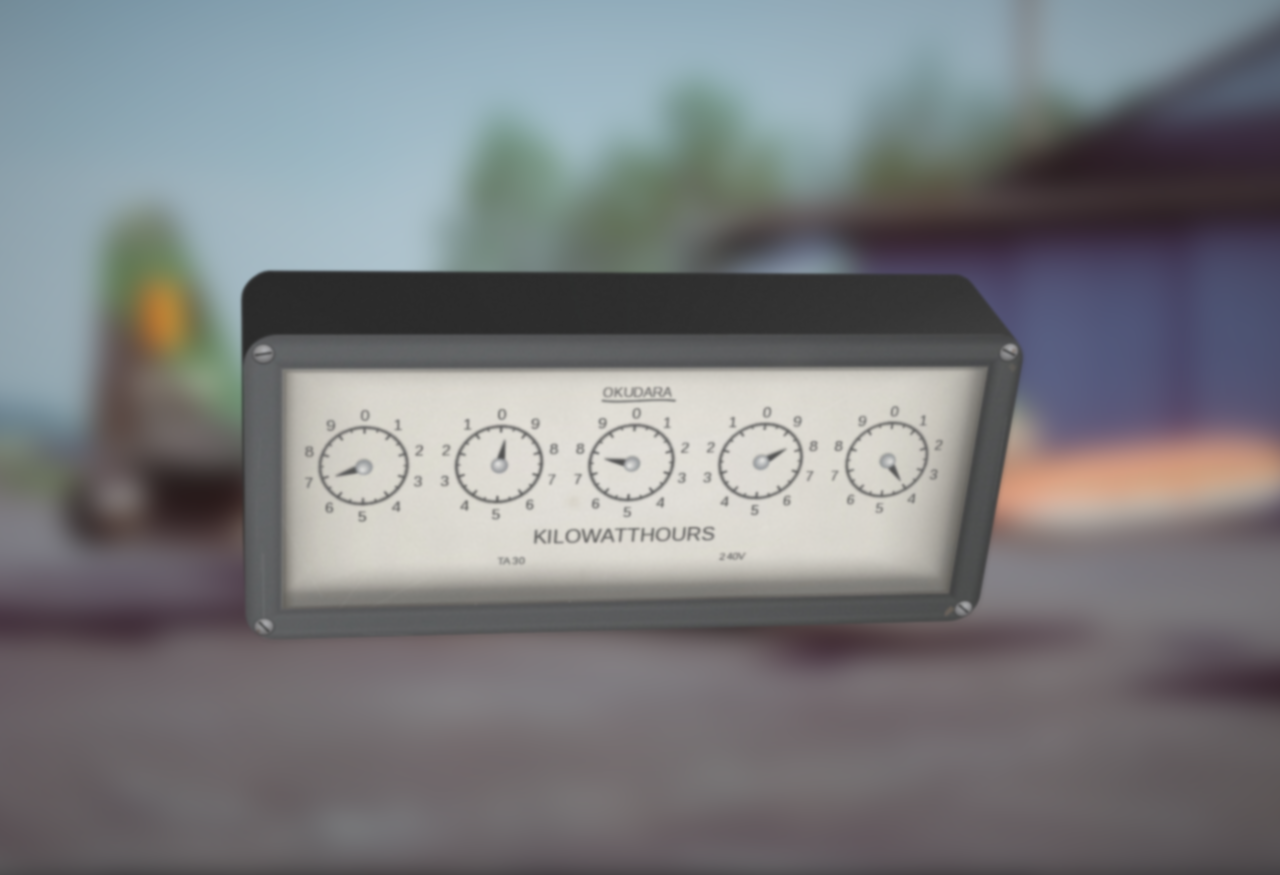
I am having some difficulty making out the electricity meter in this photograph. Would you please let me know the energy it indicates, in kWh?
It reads 69784 kWh
